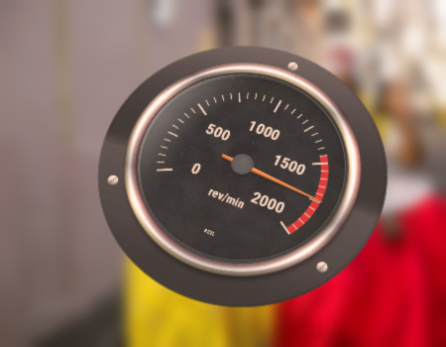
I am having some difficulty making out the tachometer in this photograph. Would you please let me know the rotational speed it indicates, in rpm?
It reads 1750 rpm
